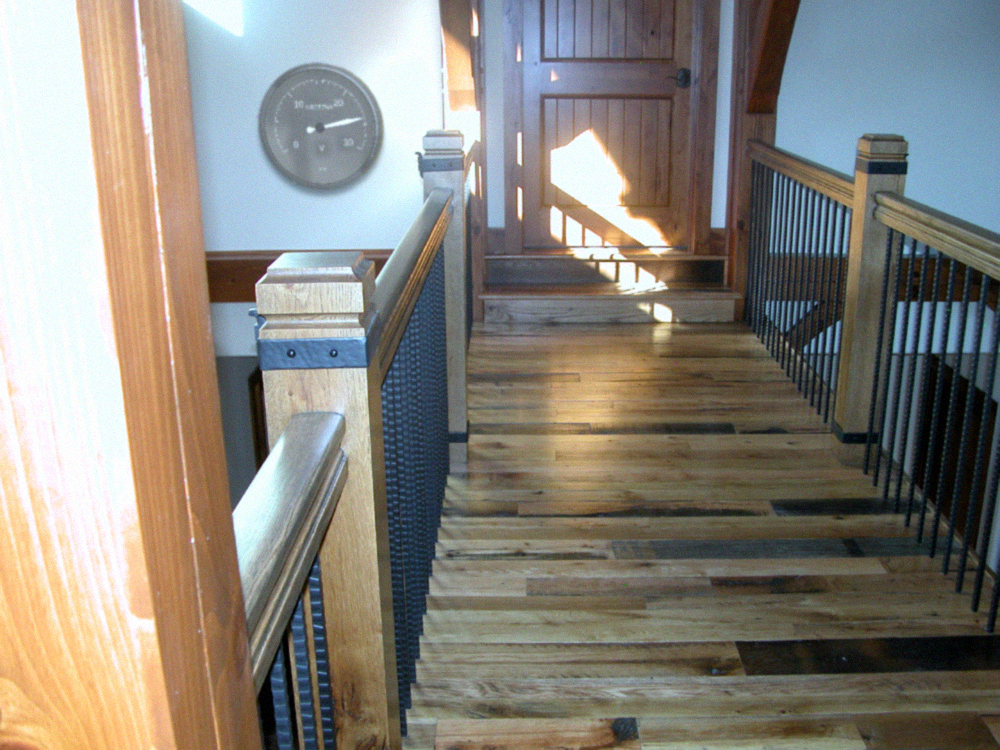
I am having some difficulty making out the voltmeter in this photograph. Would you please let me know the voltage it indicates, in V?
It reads 25 V
